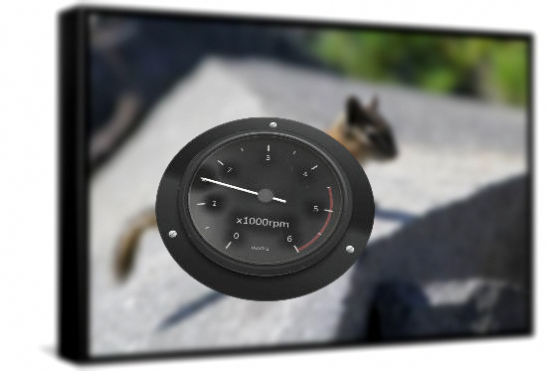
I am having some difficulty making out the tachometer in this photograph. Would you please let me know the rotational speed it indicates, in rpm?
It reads 1500 rpm
